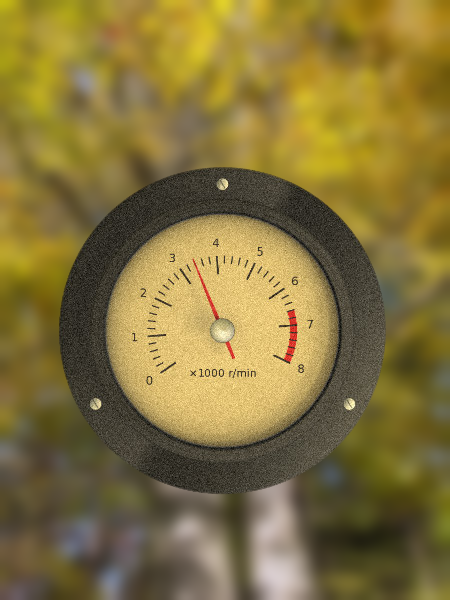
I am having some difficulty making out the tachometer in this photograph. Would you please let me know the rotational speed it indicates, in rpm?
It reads 3400 rpm
